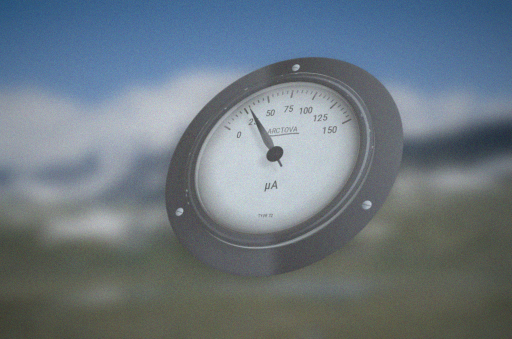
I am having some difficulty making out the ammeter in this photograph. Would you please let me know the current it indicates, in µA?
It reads 30 µA
